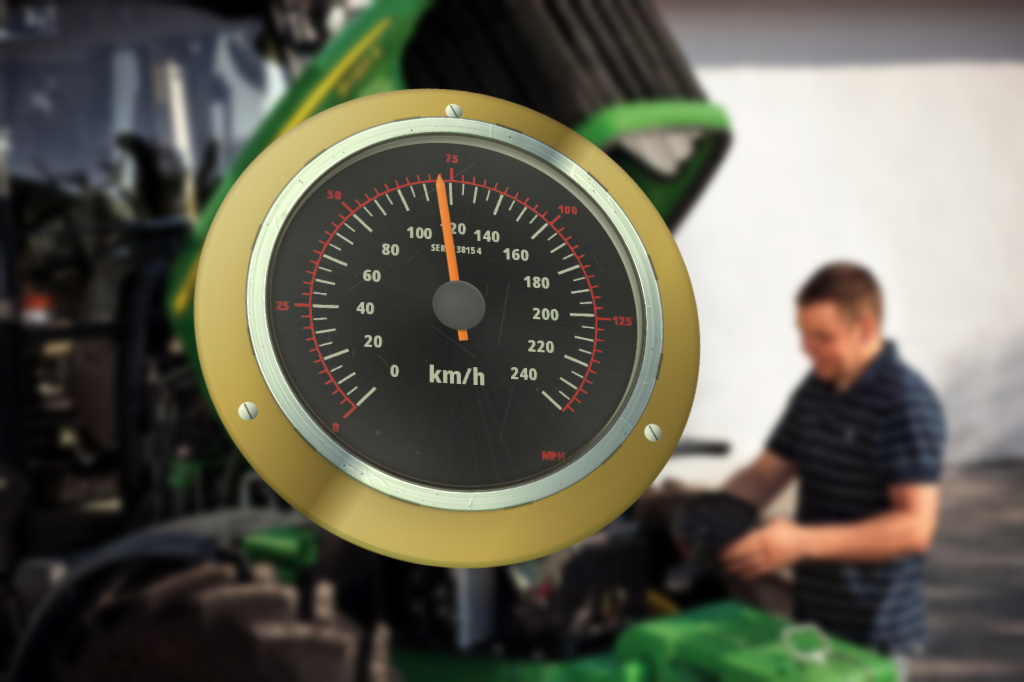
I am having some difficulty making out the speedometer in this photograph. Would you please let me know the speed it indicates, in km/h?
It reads 115 km/h
